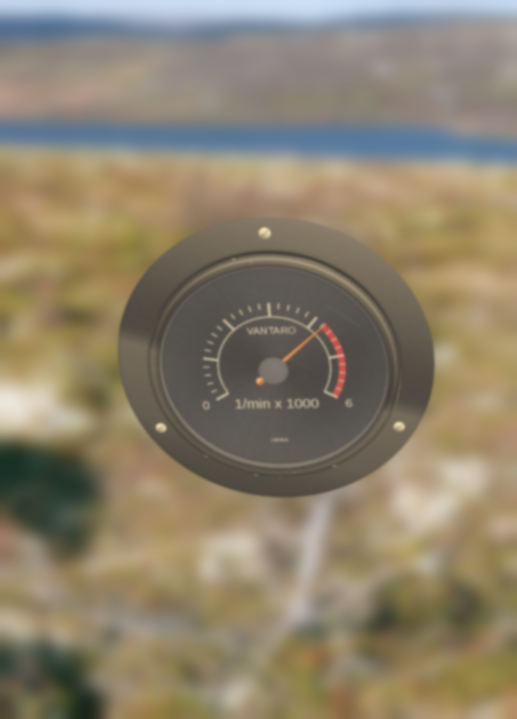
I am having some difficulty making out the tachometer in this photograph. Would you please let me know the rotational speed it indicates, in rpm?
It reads 4200 rpm
